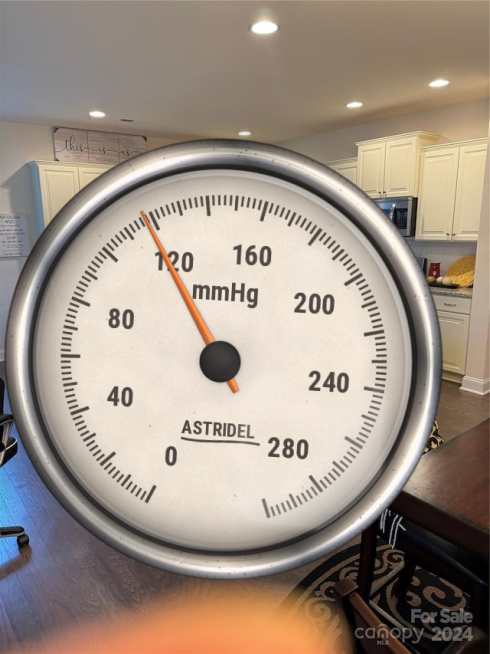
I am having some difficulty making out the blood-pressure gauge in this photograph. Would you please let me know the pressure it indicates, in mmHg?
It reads 118 mmHg
